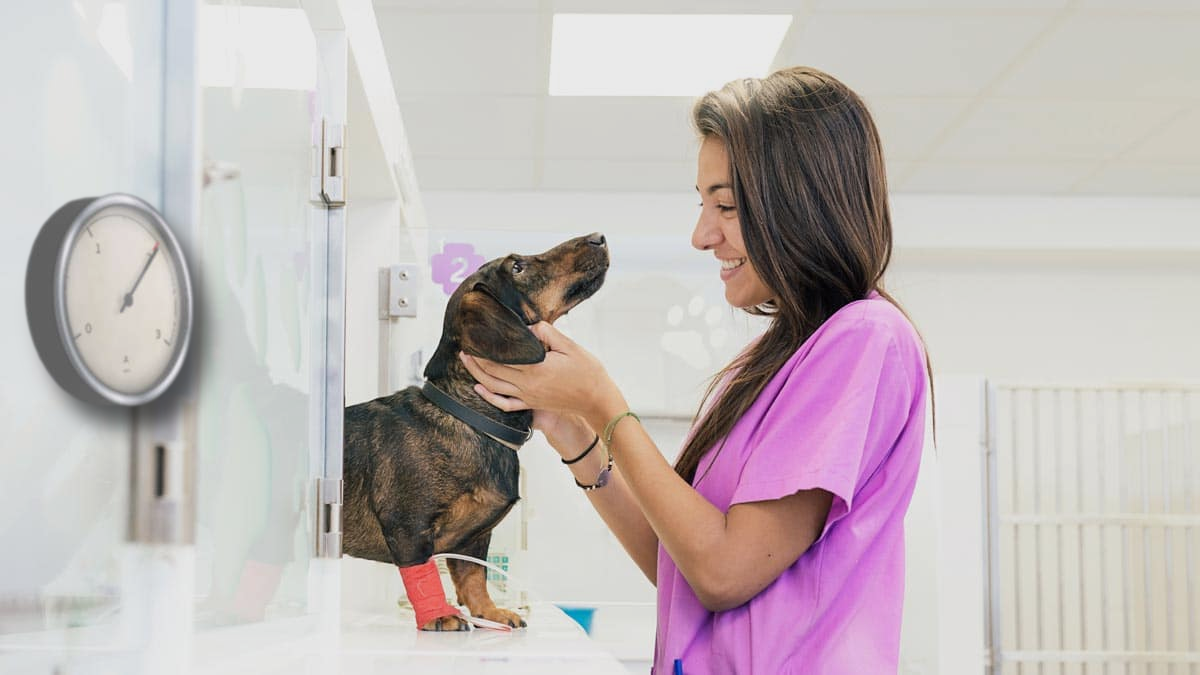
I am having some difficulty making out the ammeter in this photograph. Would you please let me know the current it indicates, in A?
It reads 2 A
